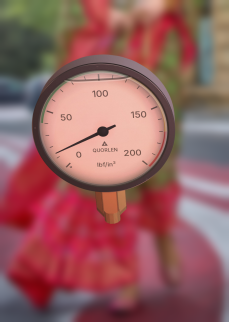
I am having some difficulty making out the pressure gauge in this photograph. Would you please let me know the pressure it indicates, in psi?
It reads 15 psi
